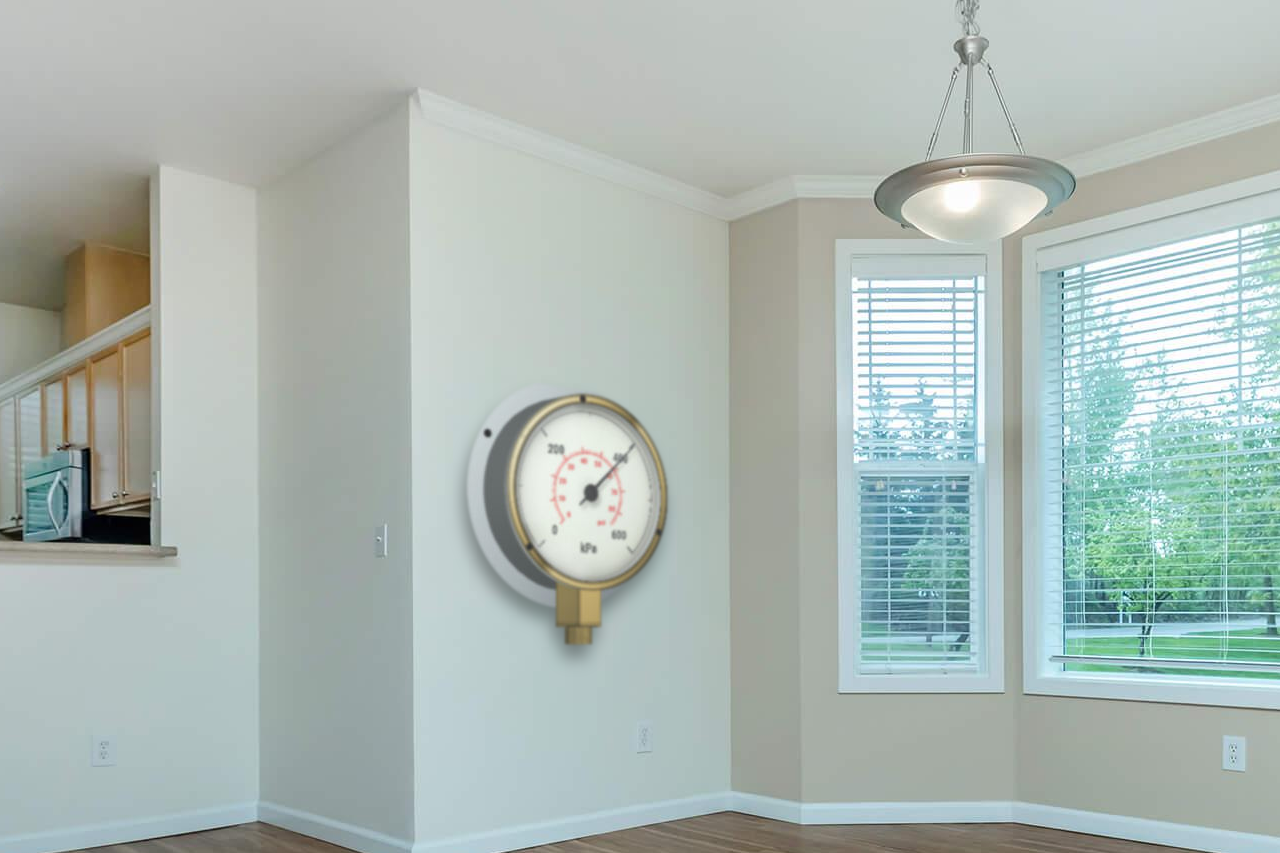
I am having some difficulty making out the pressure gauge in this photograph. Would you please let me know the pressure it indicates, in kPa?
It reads 400 kPa
